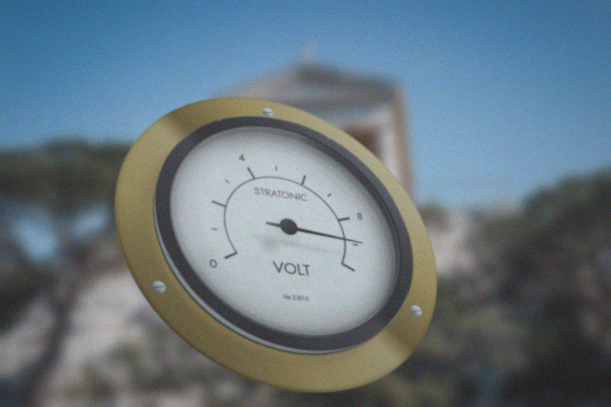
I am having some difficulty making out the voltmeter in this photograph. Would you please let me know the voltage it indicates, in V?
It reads 9 V
